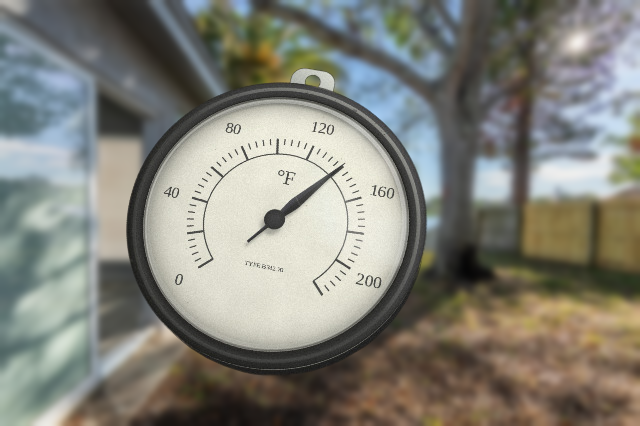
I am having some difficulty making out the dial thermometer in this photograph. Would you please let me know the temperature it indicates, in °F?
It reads 140 °F
